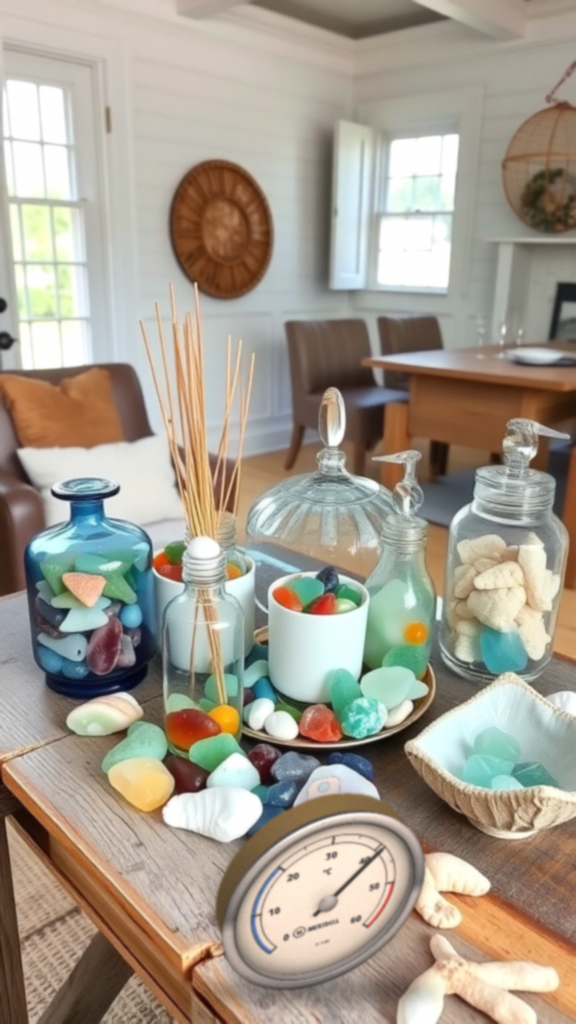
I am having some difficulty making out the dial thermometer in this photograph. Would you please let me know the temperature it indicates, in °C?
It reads 40 °C
